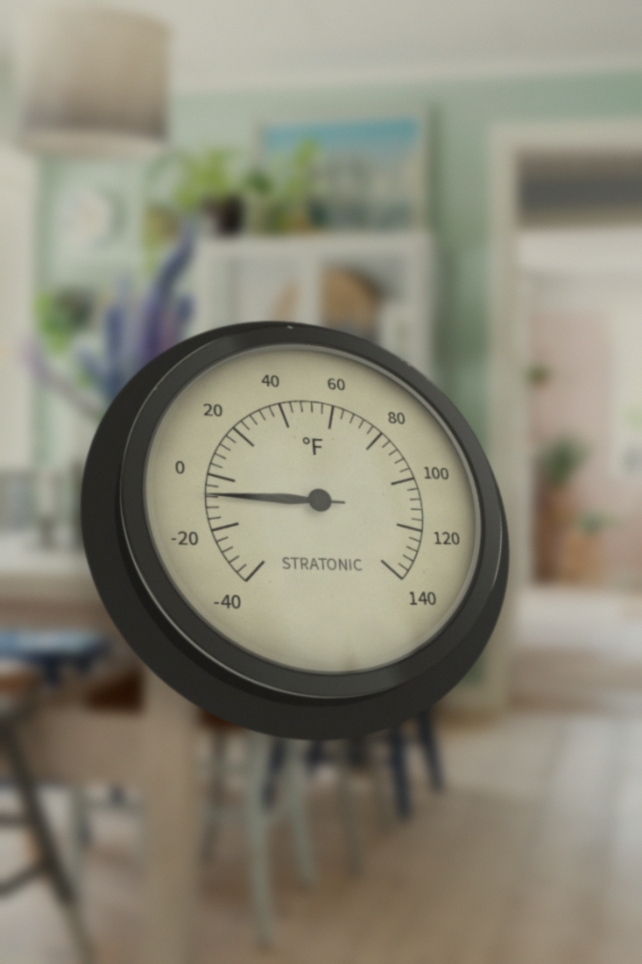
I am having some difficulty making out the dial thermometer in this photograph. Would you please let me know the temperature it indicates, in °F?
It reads -8 °F
